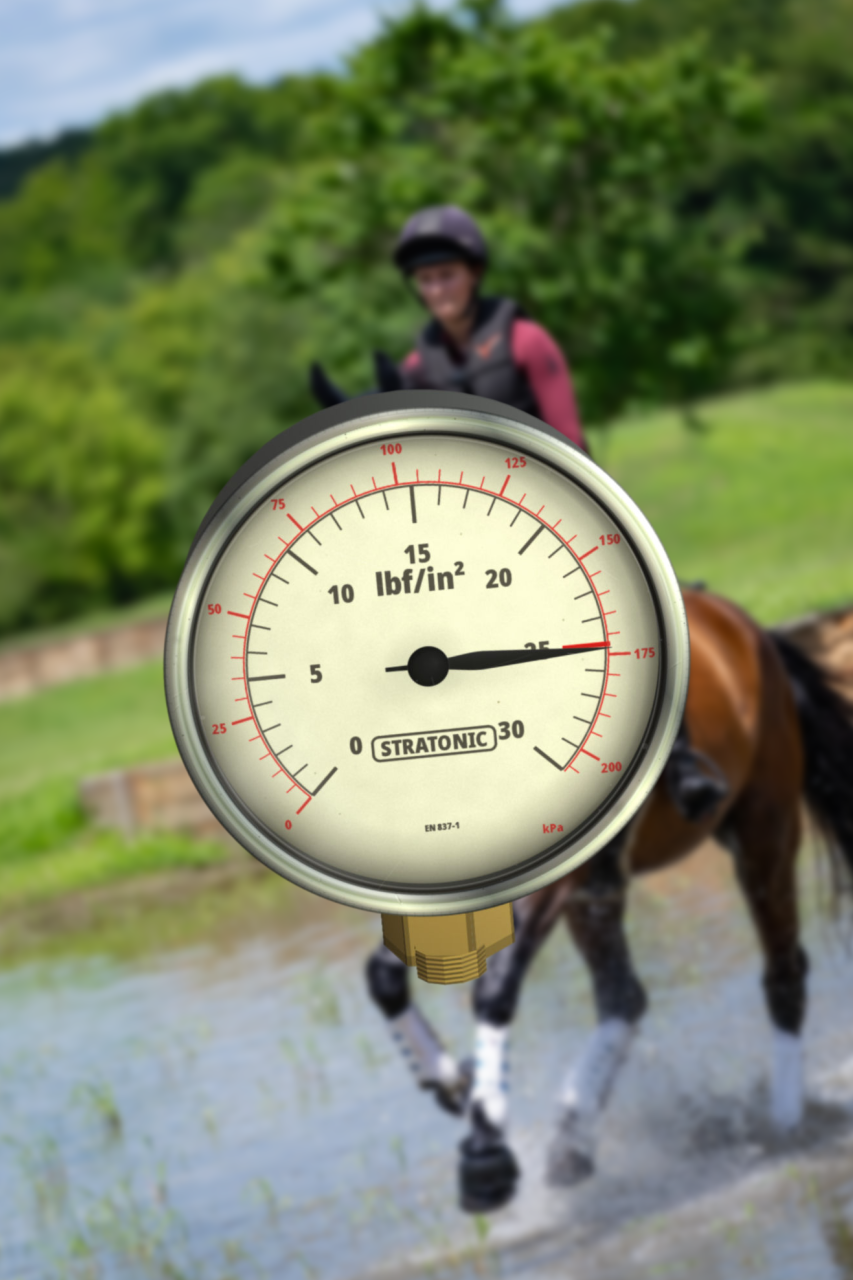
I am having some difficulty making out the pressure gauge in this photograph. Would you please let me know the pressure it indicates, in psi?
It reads 25 psi
